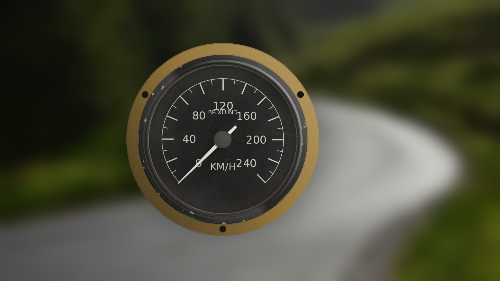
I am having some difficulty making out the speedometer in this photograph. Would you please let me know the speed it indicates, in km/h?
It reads 0 km/h
